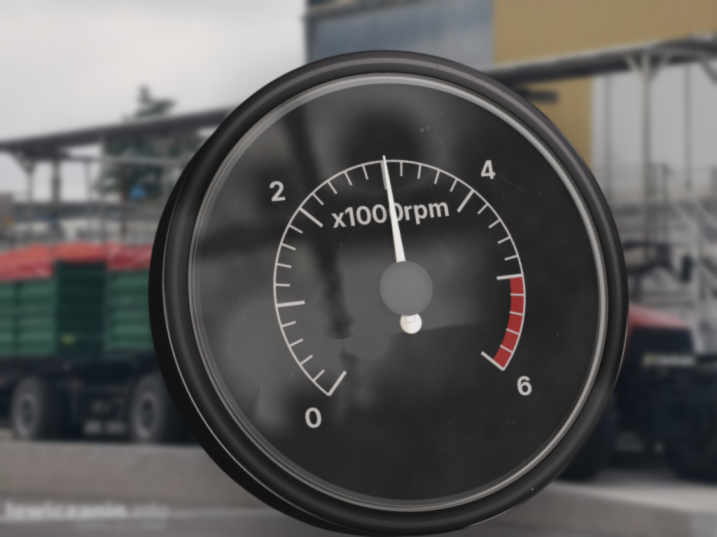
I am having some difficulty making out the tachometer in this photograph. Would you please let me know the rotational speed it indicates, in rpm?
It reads 3000 rpm
